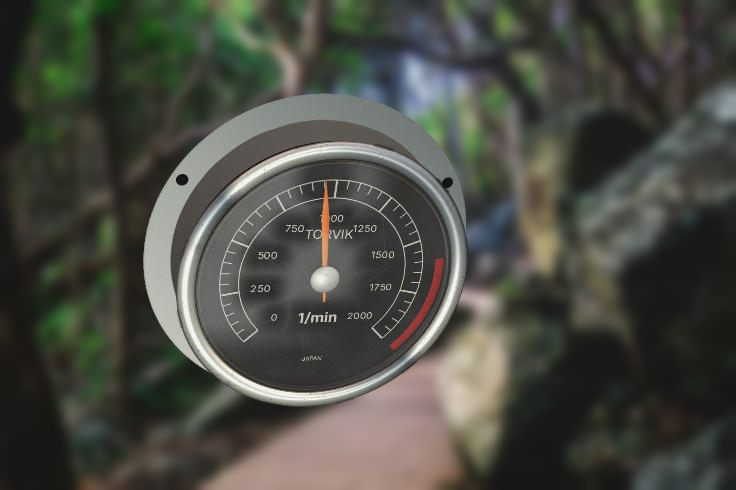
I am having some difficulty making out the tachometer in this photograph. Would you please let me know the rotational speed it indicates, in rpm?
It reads 950 rpm
